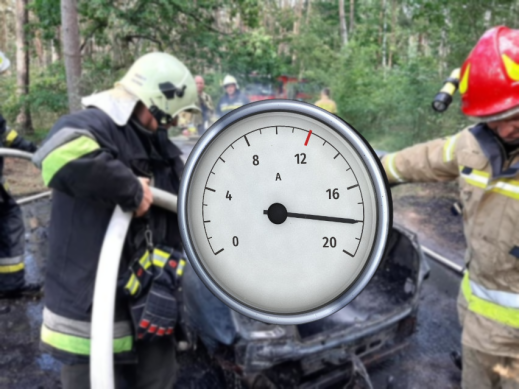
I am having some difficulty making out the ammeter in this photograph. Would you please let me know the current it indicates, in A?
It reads 18 A
